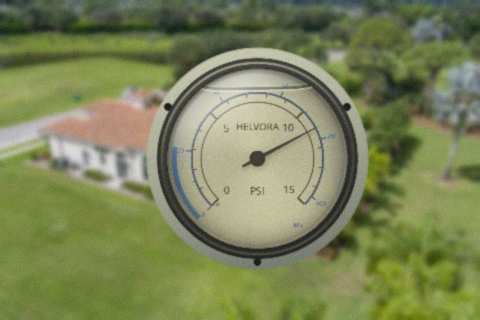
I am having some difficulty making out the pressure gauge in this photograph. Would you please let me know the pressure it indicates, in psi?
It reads 11 psi
